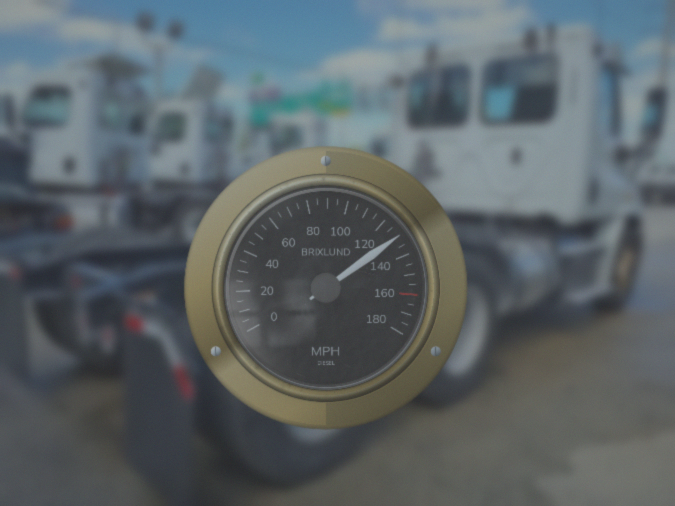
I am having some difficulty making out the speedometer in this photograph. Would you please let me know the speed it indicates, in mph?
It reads 130 mph
